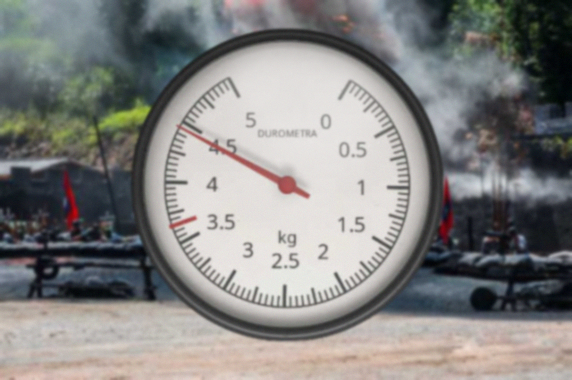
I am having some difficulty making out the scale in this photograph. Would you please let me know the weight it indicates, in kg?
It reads 4.45 kg
